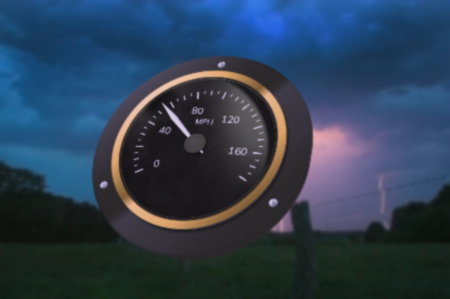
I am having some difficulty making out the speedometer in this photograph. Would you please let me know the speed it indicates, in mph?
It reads 55 mph
